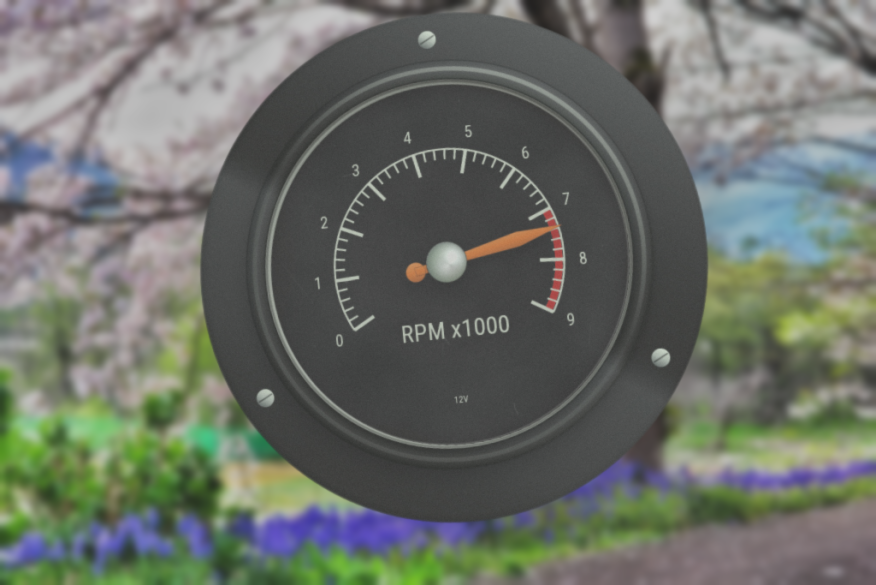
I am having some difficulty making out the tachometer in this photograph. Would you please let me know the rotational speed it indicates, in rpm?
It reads 7400 rpm
